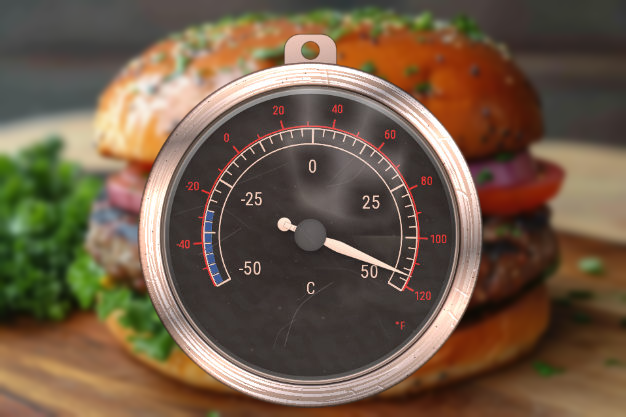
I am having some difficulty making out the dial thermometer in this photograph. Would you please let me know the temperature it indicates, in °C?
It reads 46.25 °C
